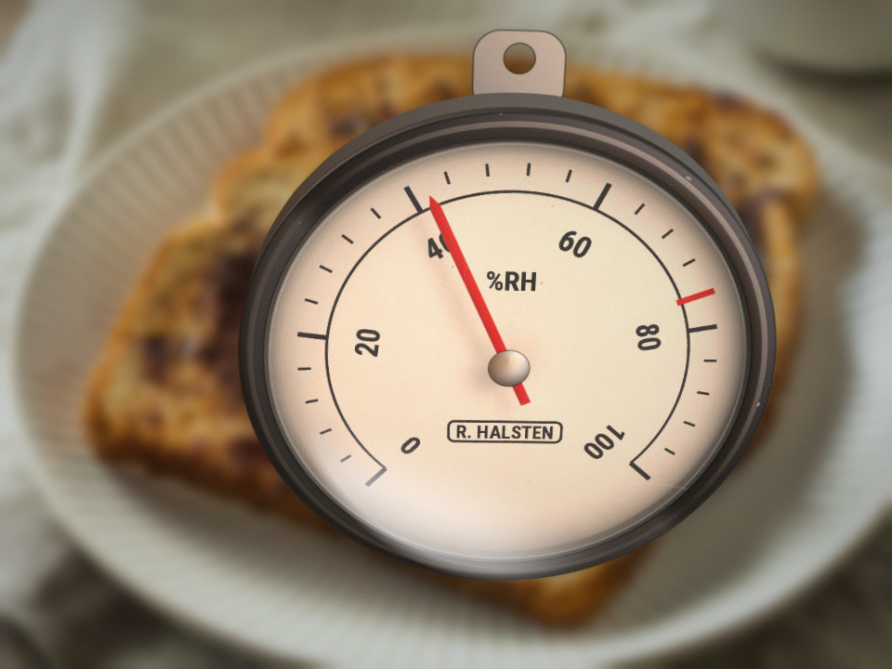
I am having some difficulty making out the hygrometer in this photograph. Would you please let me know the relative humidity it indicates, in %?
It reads 42 %
